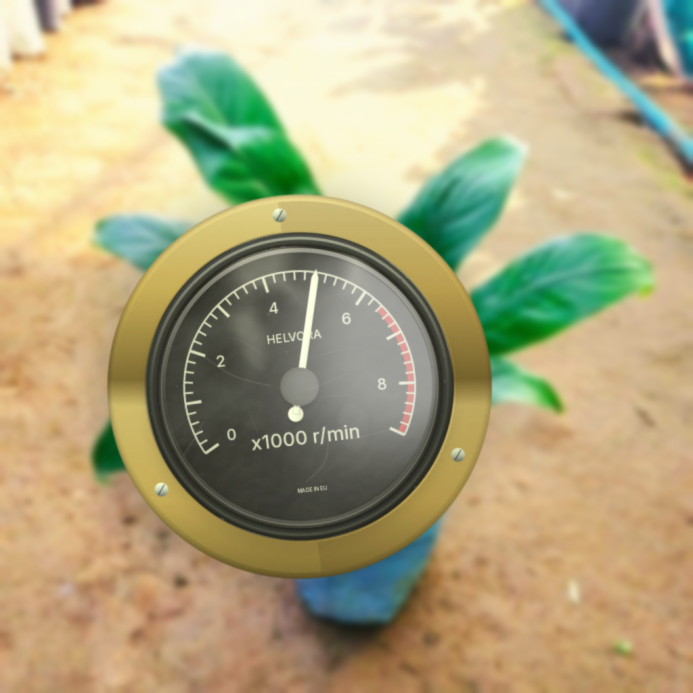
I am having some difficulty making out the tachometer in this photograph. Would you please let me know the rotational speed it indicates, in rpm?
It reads 5000 rpm
